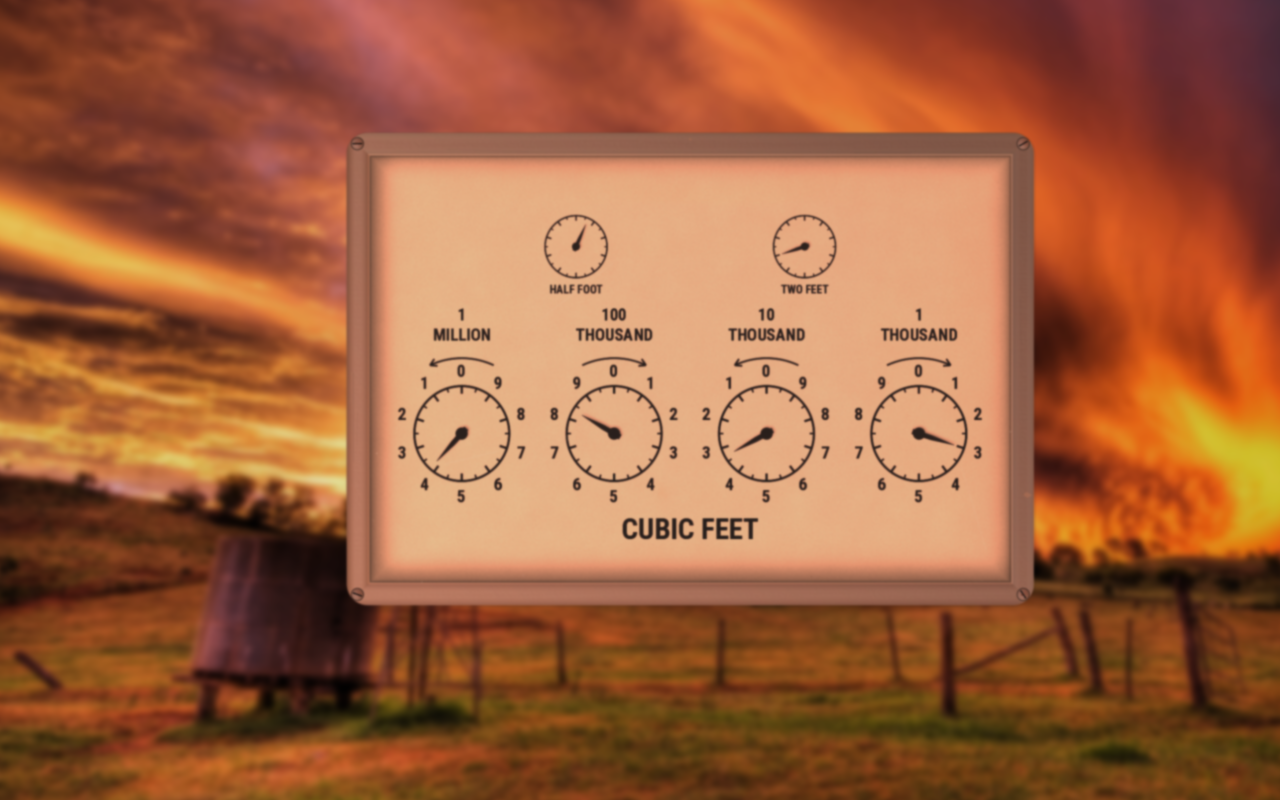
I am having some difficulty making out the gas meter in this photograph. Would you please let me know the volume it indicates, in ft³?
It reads 383300 ft³
